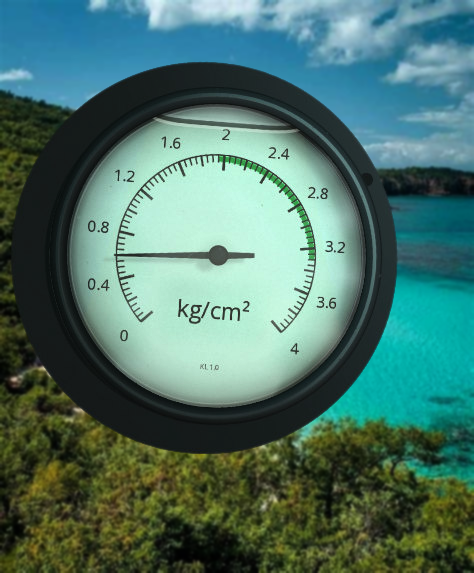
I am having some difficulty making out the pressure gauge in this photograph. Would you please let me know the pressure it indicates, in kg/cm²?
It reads 0.6 kg/cm²
